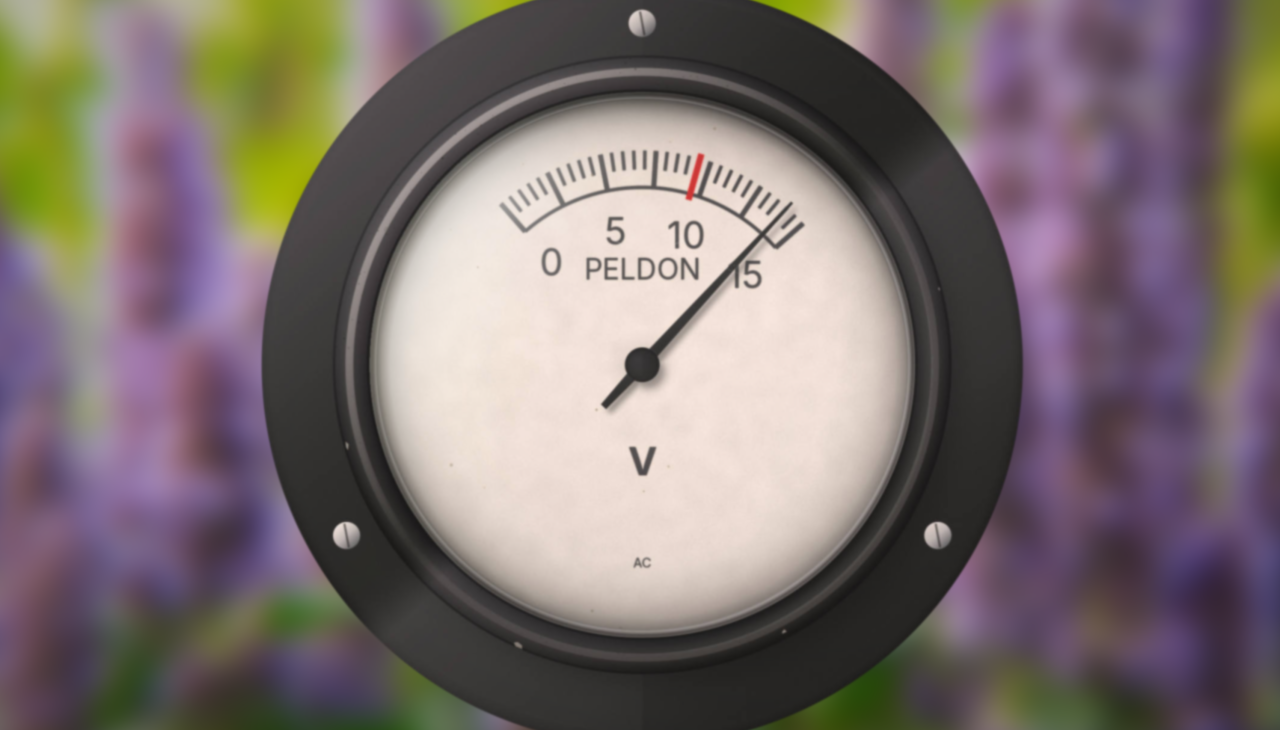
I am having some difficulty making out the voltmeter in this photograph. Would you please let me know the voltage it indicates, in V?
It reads 14 V
